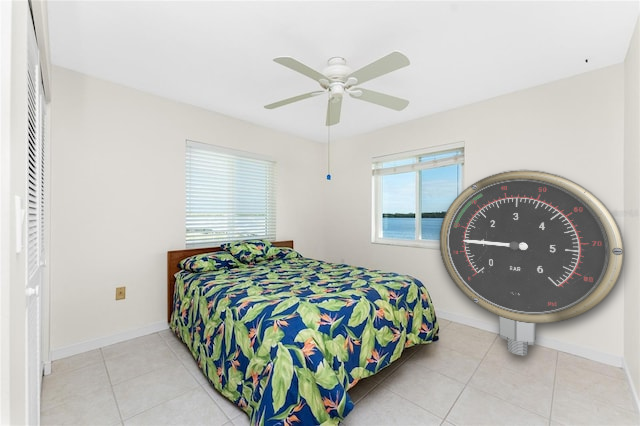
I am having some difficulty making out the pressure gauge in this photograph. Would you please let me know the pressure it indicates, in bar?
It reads 1 bar
